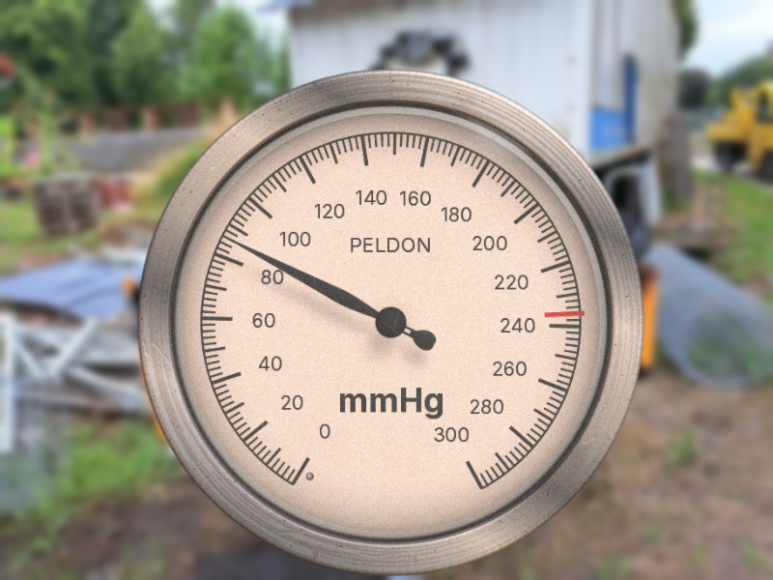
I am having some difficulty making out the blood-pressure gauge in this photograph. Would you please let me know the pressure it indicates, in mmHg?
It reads 86 mmHg
